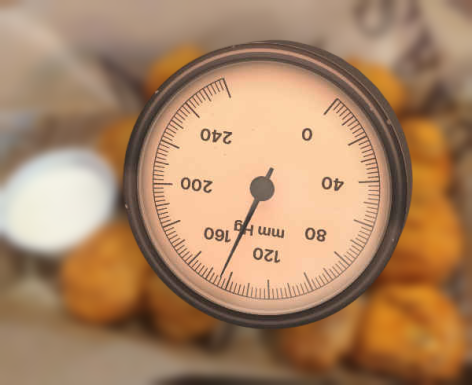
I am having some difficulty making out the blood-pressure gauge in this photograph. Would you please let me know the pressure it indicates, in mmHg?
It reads 144 mmHg
